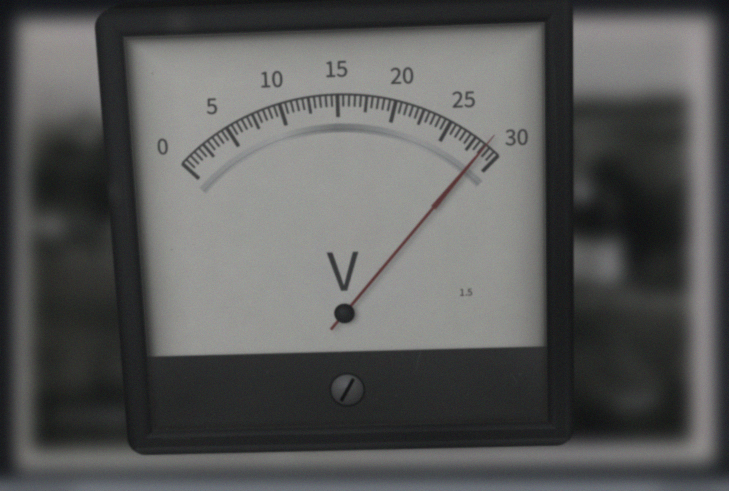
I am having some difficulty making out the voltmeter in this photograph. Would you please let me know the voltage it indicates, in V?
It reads 28.5 V
